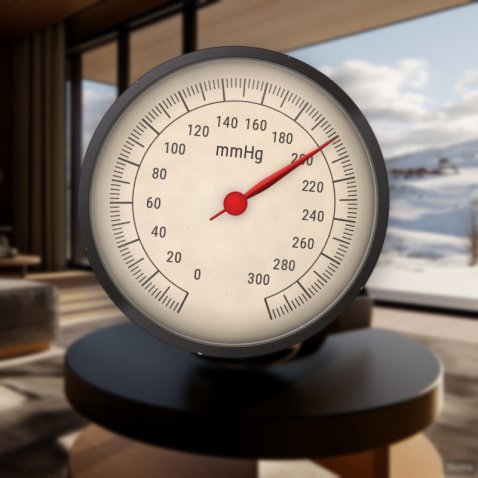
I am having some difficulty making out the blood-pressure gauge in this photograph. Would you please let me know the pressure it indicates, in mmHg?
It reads 200 mmHg
